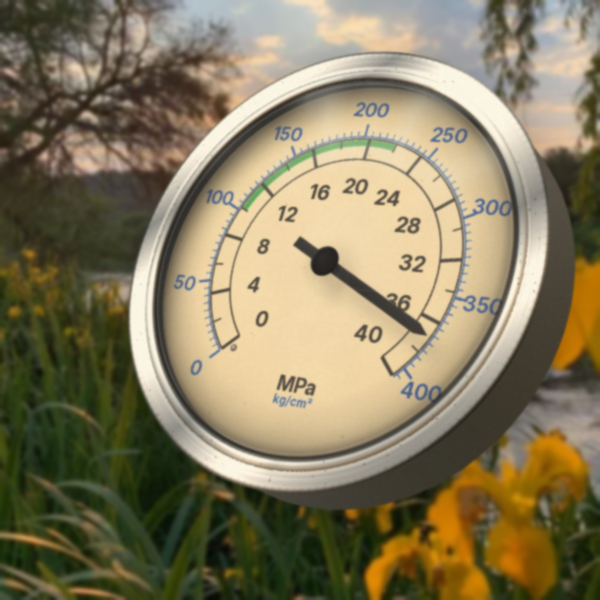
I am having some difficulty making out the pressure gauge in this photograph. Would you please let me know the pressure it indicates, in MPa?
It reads 37 MPa
